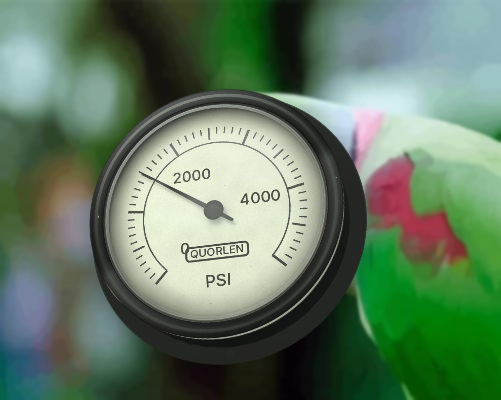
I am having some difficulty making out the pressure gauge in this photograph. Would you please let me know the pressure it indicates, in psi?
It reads 1500 psi
